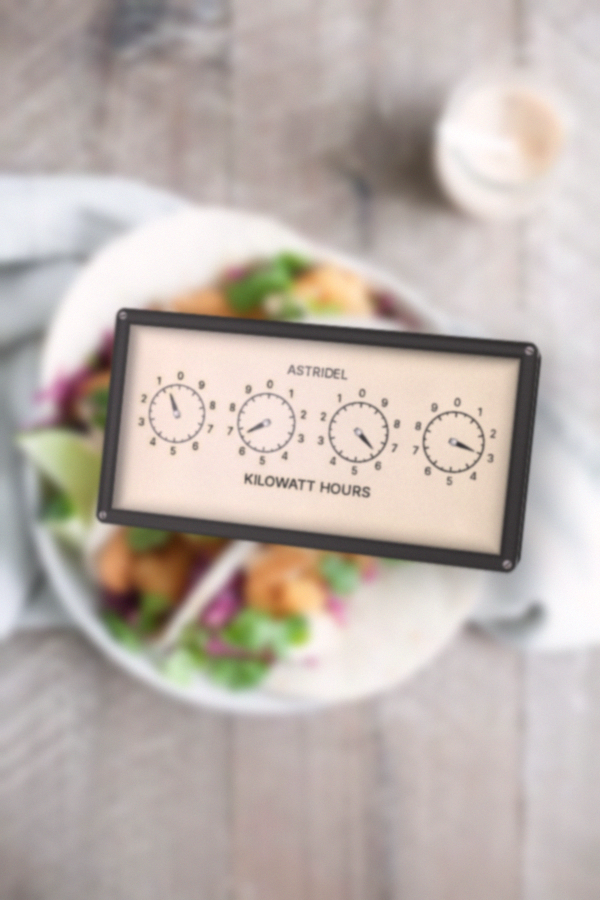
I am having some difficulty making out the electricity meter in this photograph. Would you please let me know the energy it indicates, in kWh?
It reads 663 kWh
